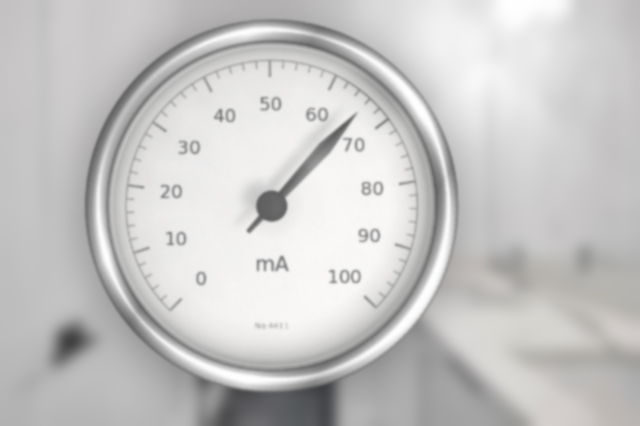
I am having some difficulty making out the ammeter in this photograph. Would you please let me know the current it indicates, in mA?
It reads 66 mA
